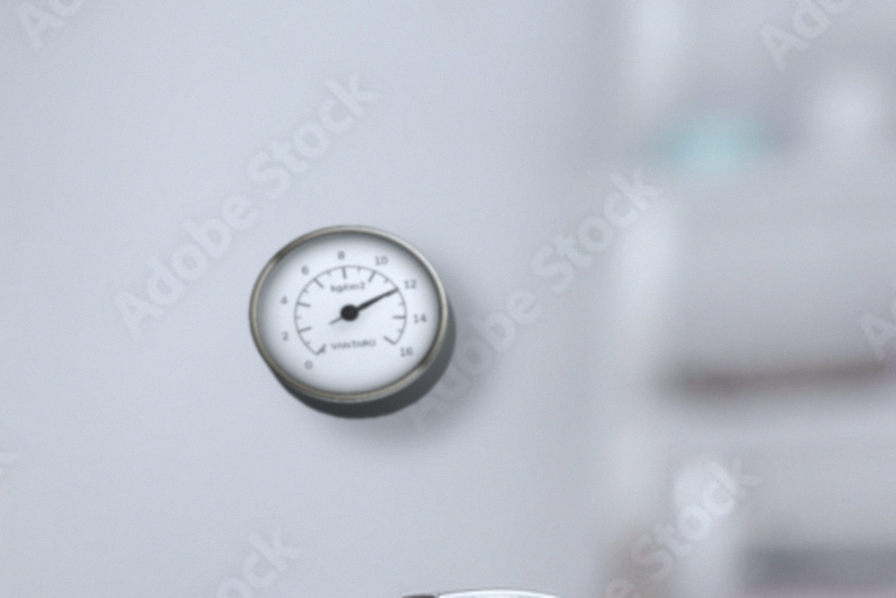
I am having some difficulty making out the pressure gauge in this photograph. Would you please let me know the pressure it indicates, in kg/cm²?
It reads 12 kg/cm²
